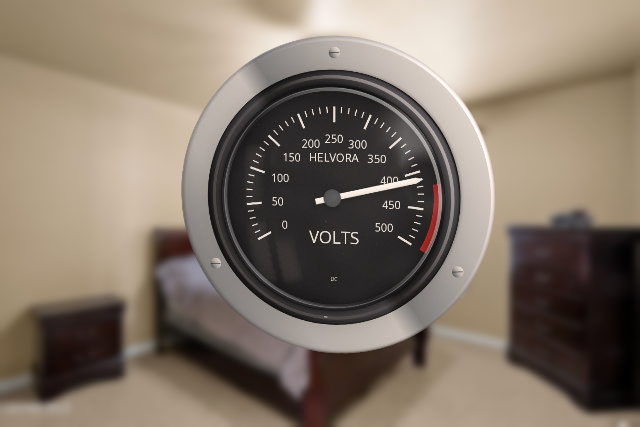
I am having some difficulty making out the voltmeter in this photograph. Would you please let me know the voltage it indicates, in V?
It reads 410 V
